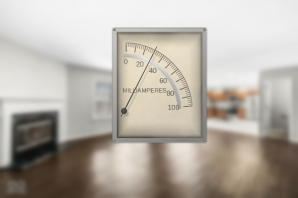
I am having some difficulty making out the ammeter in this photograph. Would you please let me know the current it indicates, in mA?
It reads 30 mA
